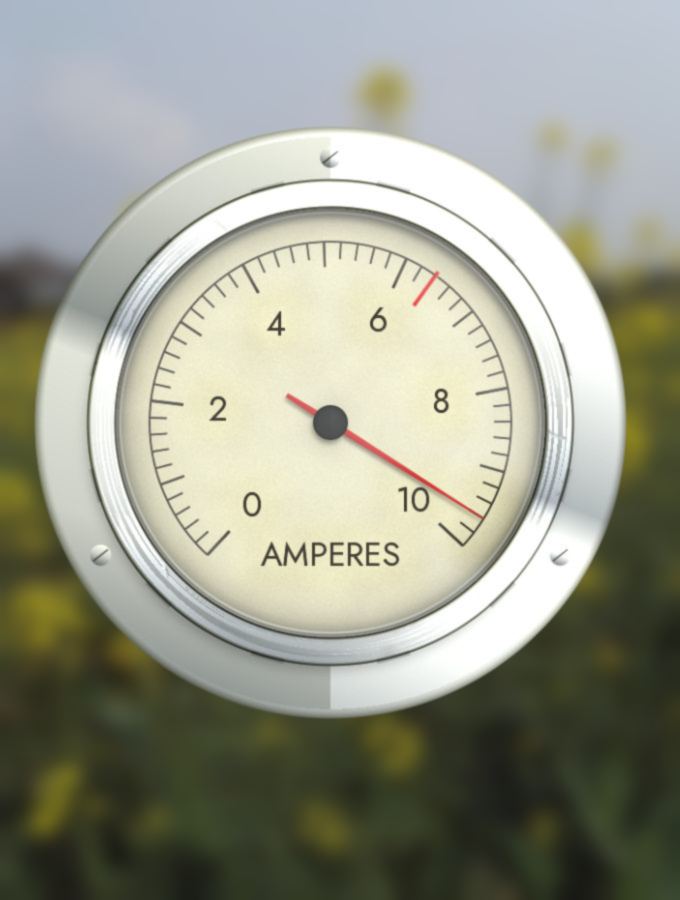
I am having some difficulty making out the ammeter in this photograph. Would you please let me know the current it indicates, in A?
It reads 9.6 A
